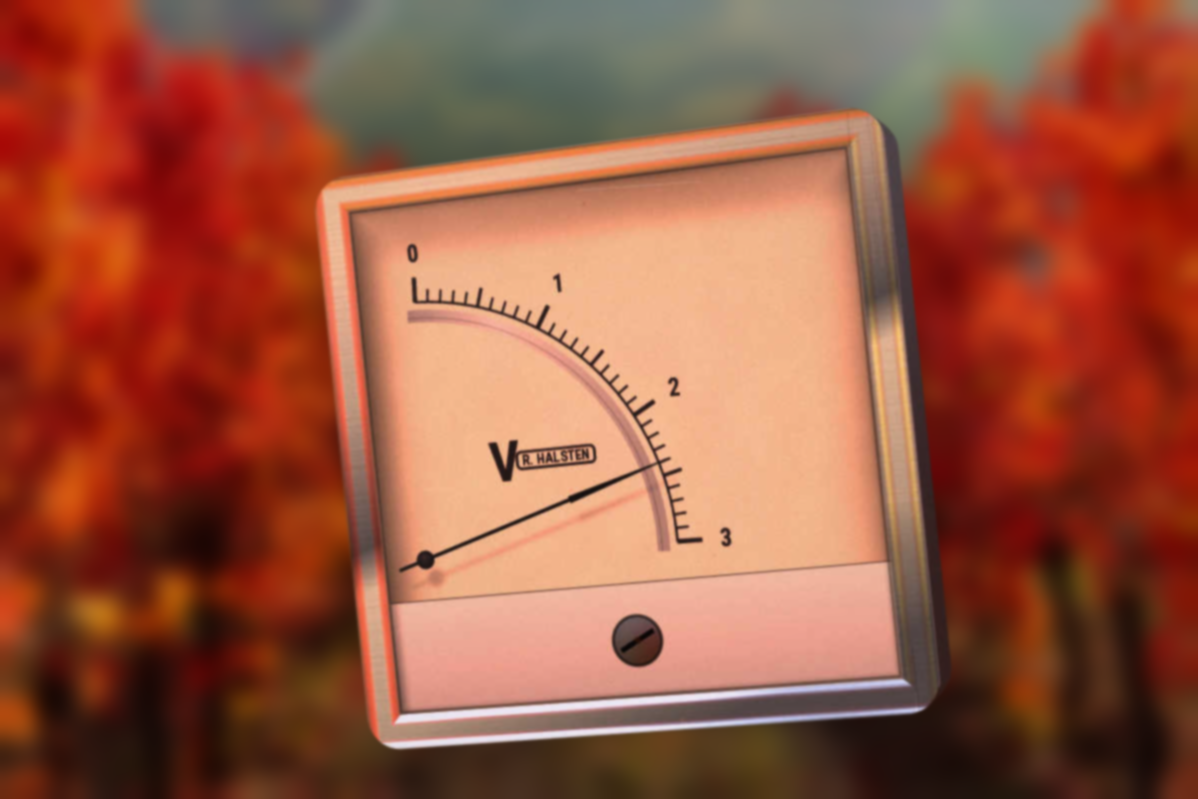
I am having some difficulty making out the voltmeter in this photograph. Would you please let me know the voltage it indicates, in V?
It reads 2.4 V
